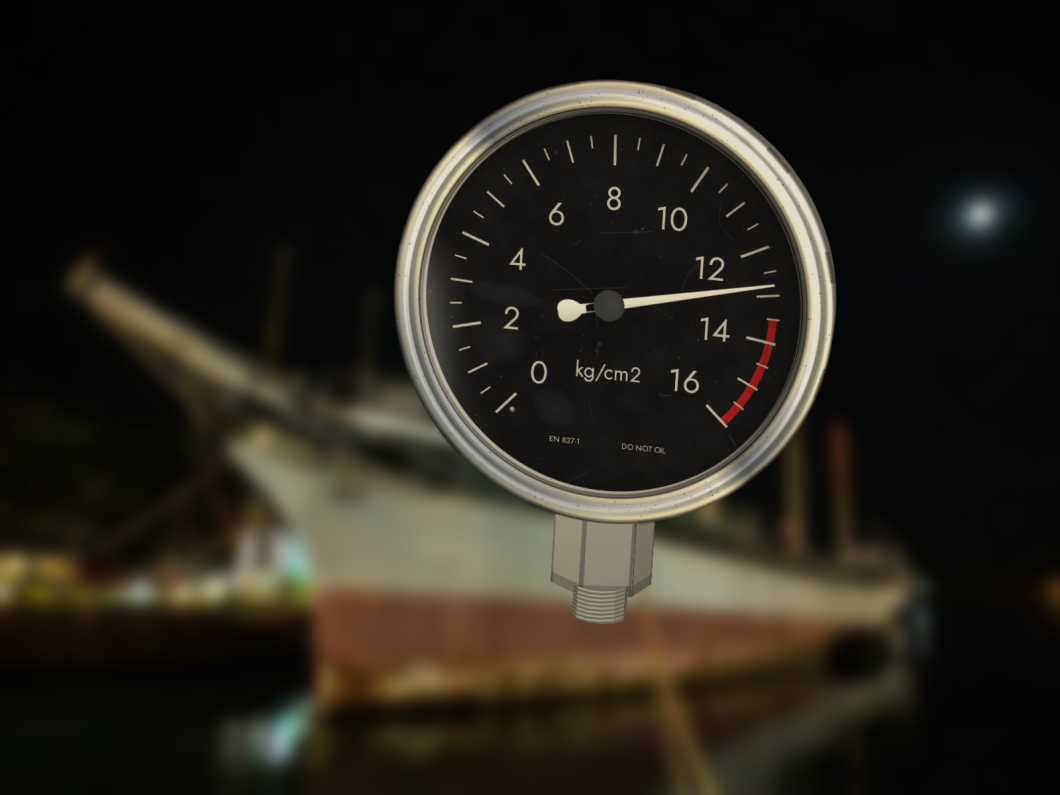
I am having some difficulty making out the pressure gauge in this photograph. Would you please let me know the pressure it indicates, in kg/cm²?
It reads 12.75 kg/cm²
